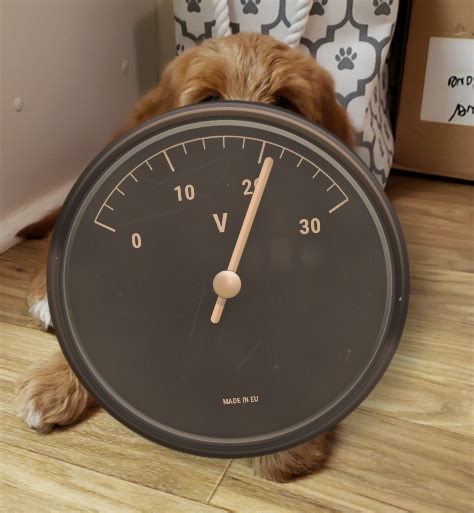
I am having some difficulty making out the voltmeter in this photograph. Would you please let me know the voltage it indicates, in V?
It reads 21 V
